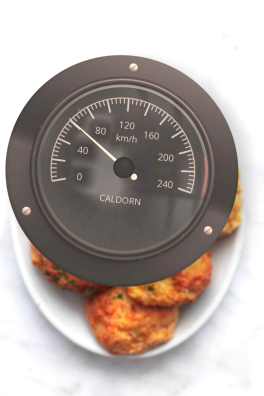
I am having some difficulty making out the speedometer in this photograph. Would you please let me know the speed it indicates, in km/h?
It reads 60 km/h
